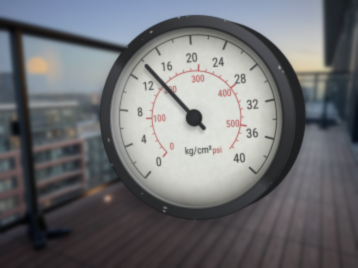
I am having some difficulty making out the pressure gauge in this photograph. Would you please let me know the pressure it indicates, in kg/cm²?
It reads 14 kg/cm²
